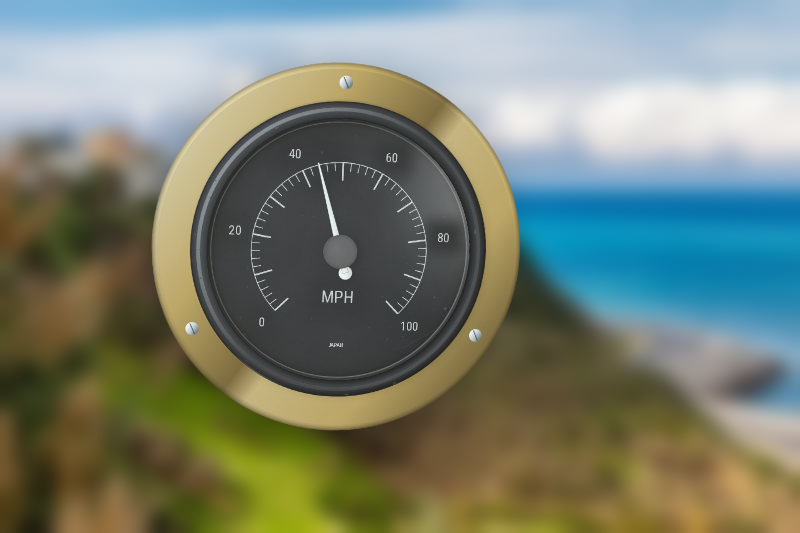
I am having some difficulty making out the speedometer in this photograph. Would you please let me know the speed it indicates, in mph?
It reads 44 mph
